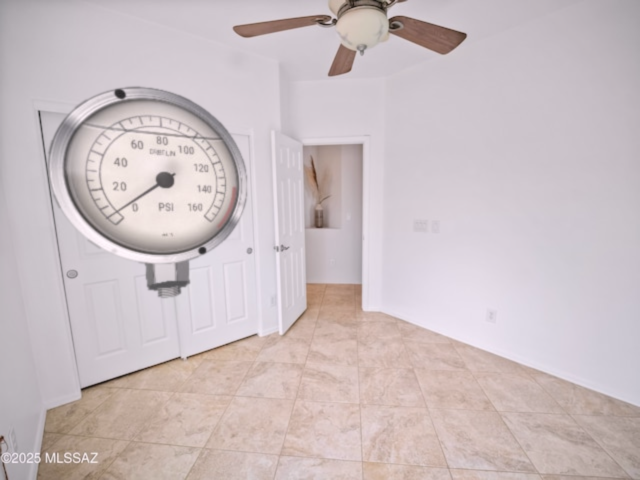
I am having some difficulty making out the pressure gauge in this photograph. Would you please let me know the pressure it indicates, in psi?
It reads 5 psi
